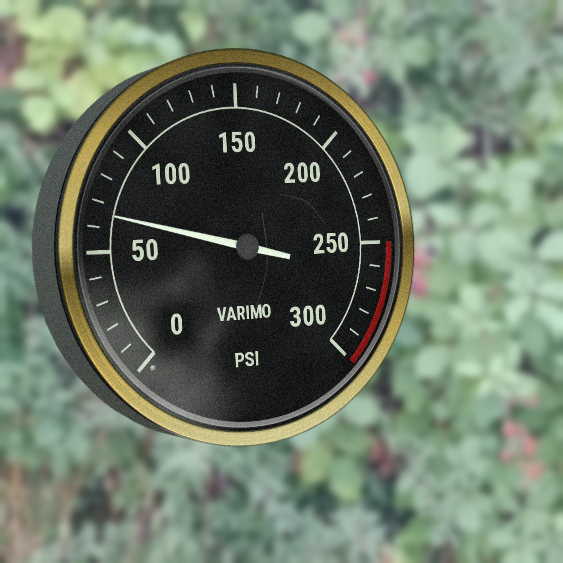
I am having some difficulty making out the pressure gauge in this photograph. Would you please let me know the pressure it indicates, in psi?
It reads 65 psi
